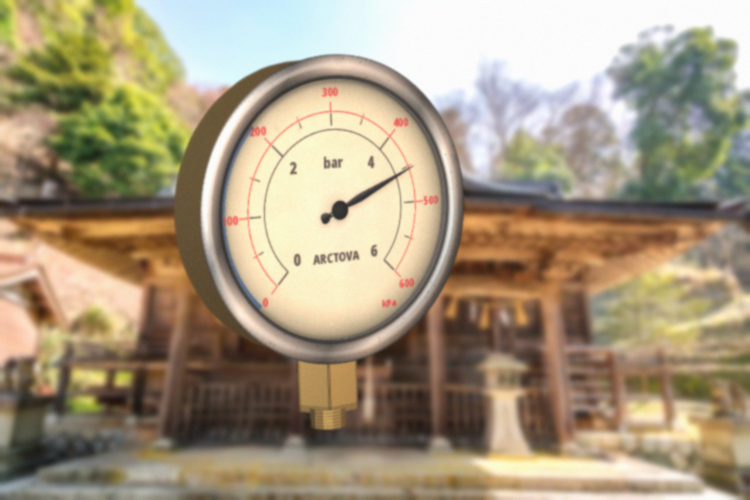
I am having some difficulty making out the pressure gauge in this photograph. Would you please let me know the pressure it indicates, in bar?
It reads 4.5 bar
